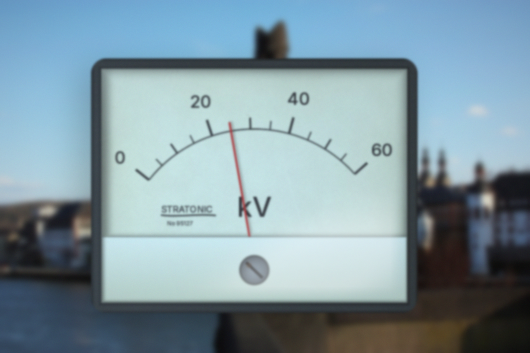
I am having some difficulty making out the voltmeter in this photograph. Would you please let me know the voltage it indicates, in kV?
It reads 25 kV
